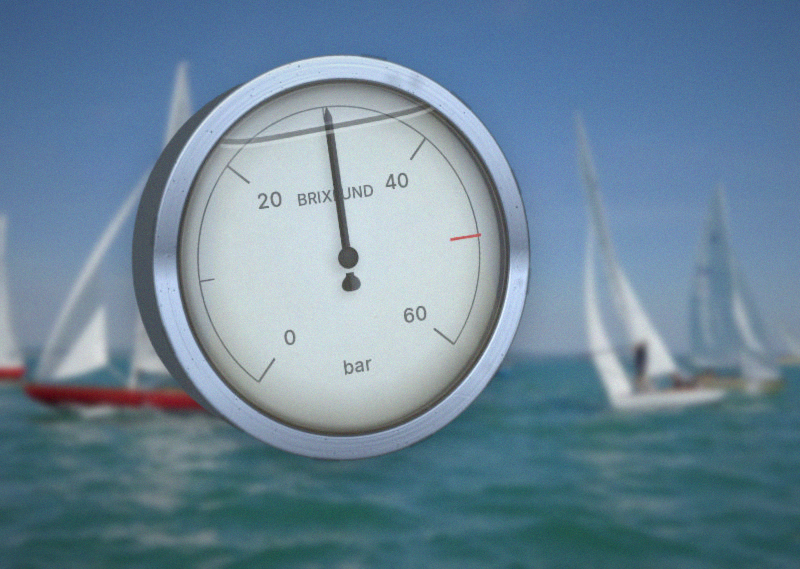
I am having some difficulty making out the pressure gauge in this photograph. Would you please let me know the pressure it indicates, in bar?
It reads 30 bar
